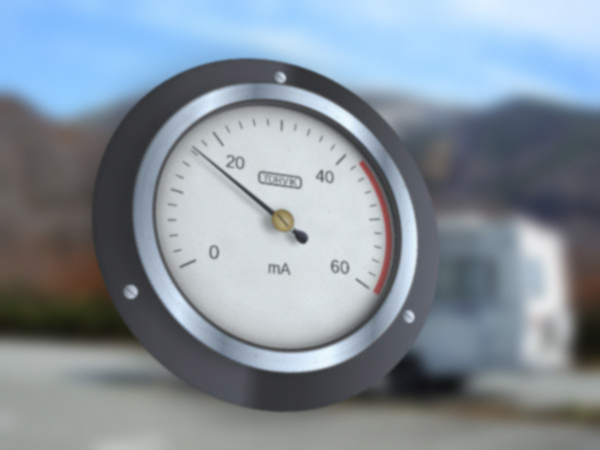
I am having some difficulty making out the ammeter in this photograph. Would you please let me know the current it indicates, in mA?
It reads 16 mA
